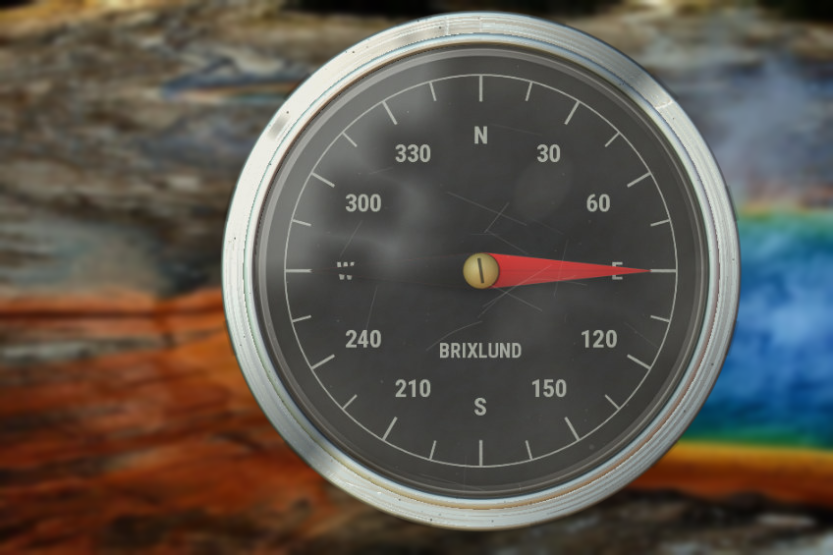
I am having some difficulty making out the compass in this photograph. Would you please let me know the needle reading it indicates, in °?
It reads 90 °
